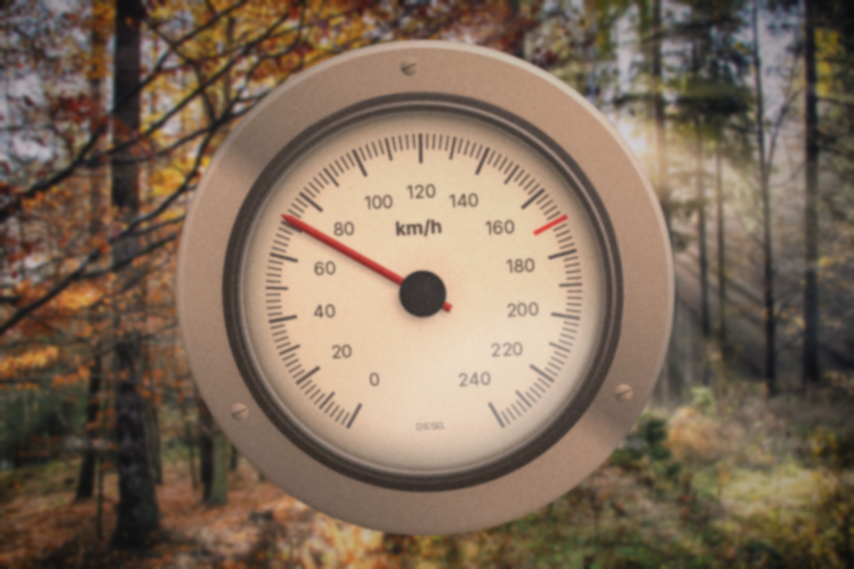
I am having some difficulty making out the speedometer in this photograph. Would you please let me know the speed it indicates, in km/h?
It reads 72 km/h
